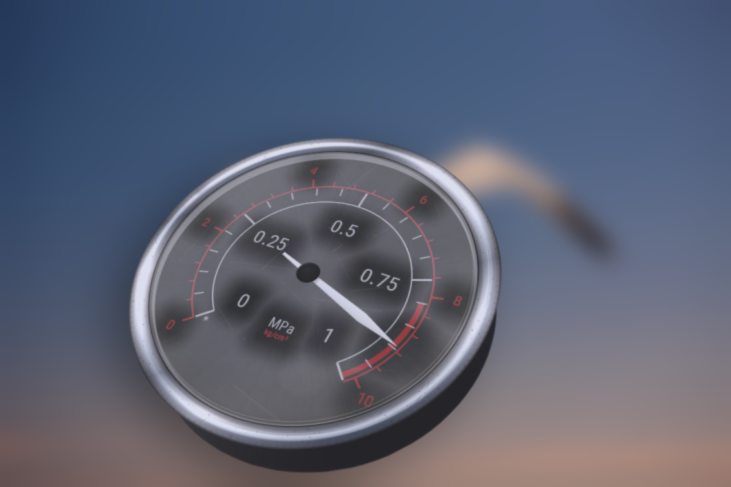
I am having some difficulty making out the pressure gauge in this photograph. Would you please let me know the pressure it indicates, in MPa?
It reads 0.9 MPa
